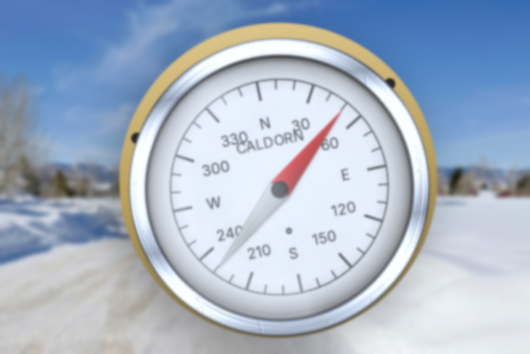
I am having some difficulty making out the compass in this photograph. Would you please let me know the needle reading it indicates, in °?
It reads 50 °
